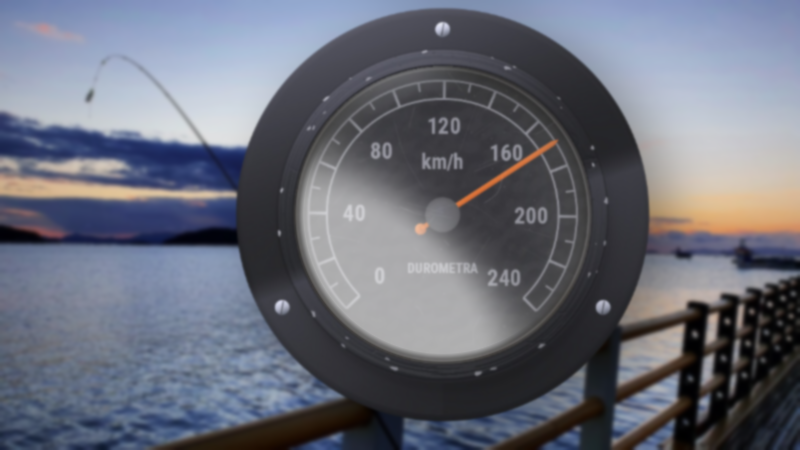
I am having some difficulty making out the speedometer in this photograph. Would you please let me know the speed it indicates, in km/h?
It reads 170 km/h
